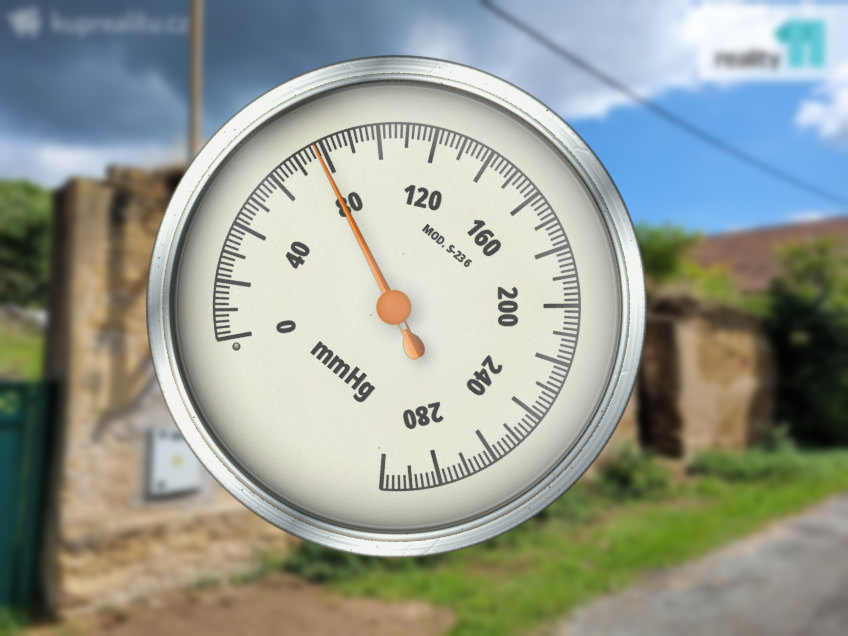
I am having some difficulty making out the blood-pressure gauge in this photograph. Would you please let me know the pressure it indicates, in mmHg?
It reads 78 mmHg
